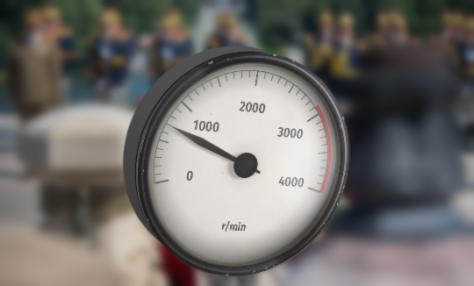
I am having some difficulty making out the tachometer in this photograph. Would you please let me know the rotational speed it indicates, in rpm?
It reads 700 rpm
